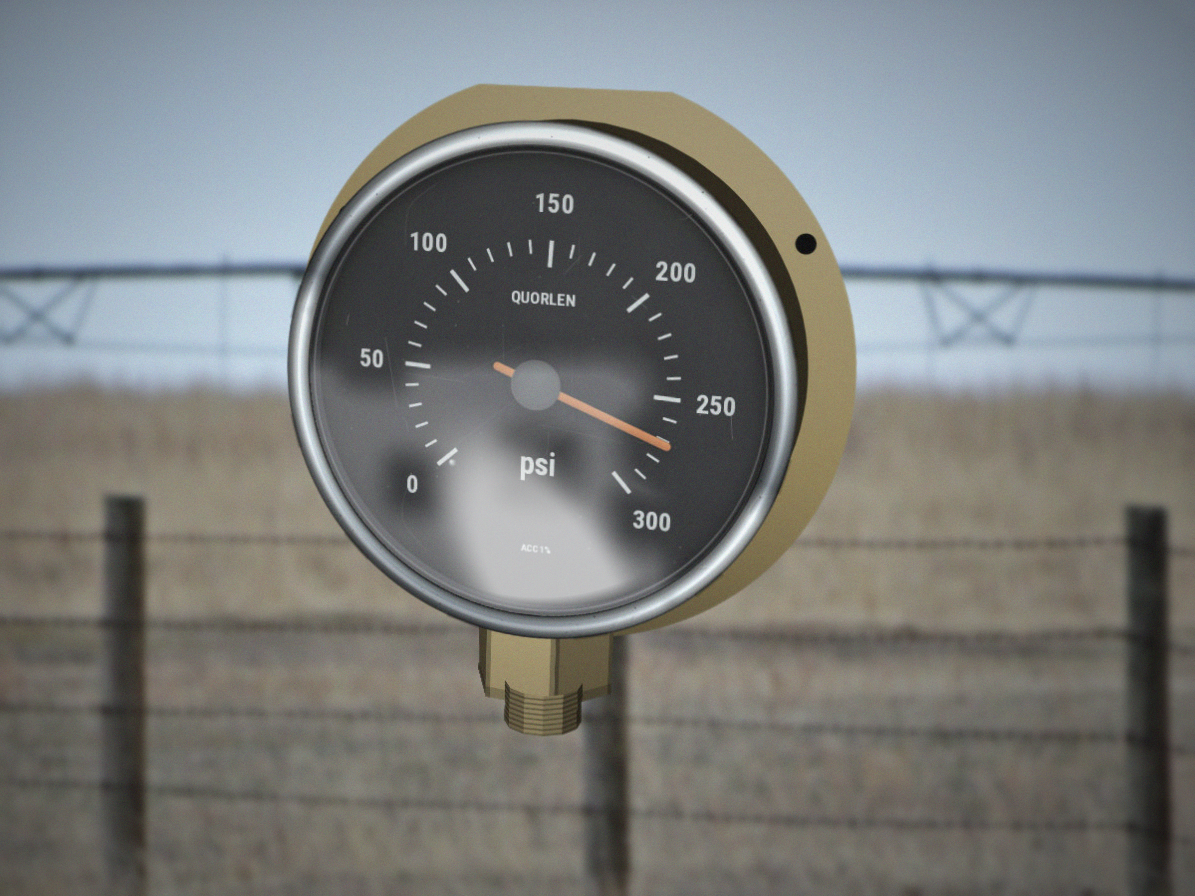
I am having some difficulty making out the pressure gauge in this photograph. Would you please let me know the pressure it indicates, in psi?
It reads 270 psi
